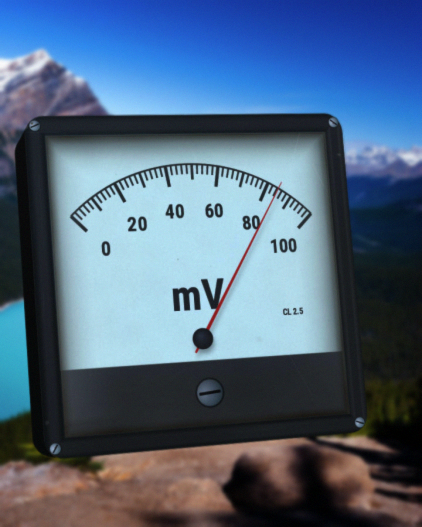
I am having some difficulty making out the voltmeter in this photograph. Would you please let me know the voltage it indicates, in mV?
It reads 84 mV
